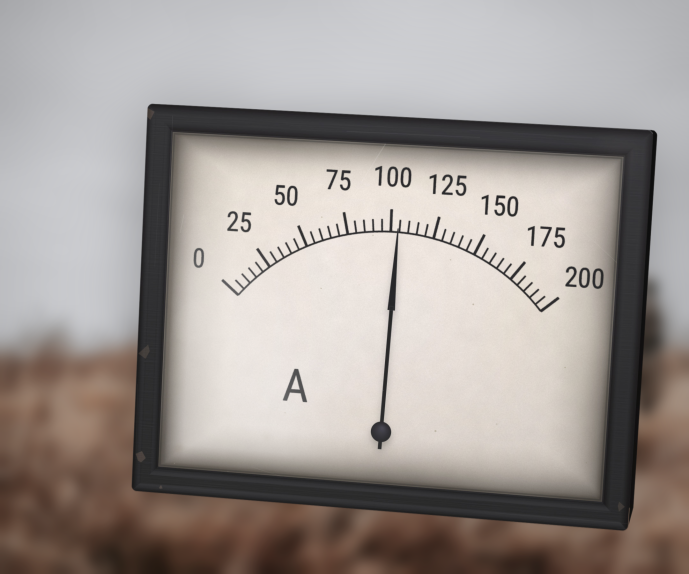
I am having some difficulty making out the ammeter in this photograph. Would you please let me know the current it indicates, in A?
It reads 105 A
